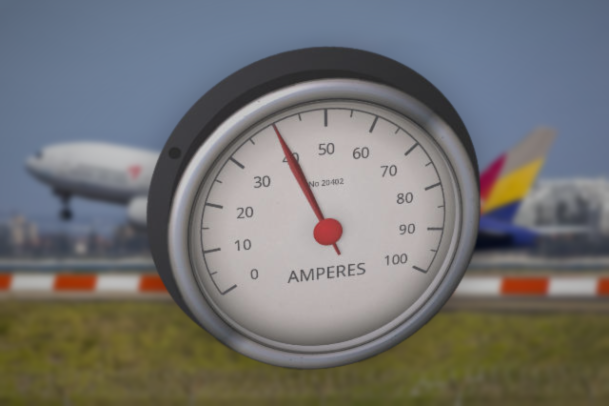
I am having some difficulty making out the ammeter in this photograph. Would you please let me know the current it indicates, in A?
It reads 40 A
